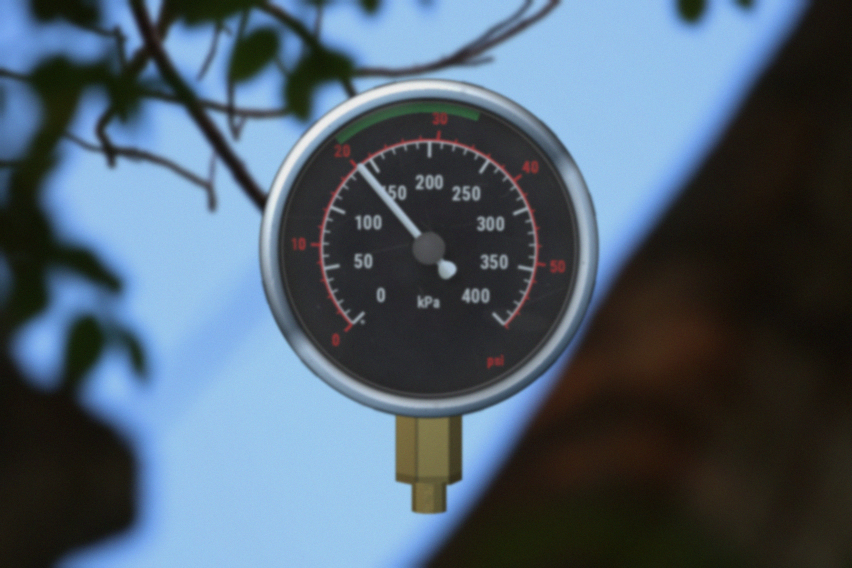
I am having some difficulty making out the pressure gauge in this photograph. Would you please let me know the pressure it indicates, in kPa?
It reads 140 kPa
